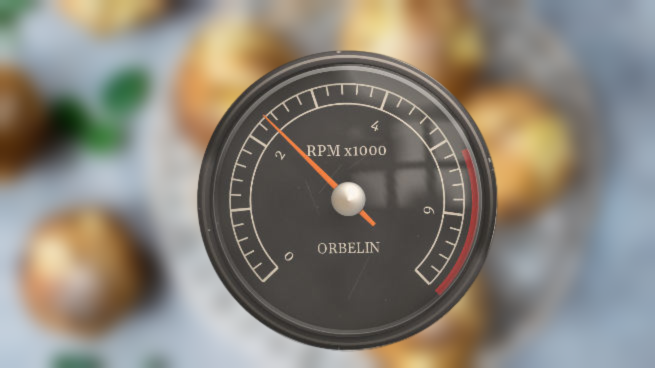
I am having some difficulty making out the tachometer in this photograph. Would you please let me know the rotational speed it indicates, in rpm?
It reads 2300 rpm
